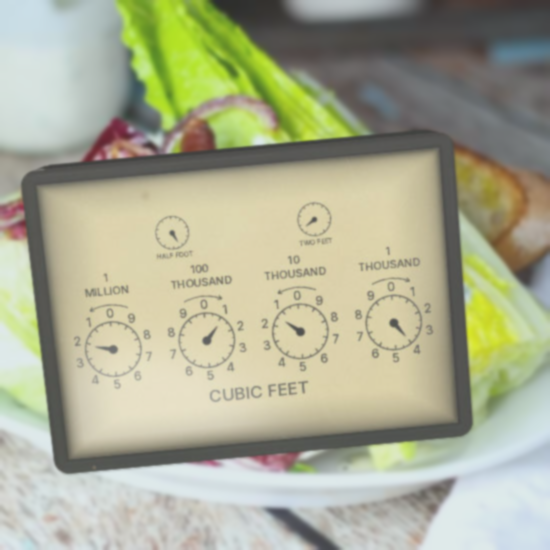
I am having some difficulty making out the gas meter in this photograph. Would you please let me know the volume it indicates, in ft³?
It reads 211400 ft³
